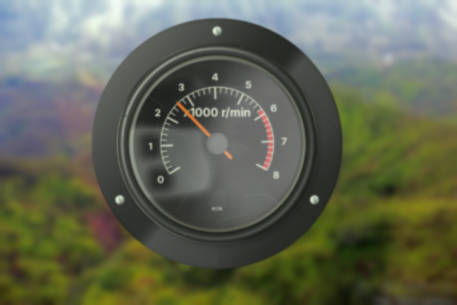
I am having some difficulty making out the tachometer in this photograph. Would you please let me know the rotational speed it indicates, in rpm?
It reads 2600 rpm
